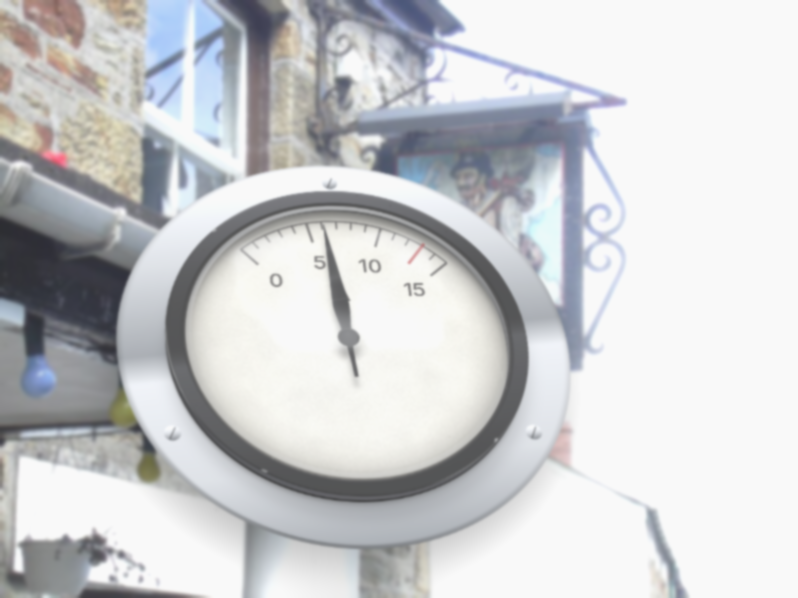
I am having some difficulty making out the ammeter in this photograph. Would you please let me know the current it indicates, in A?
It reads 6 A
